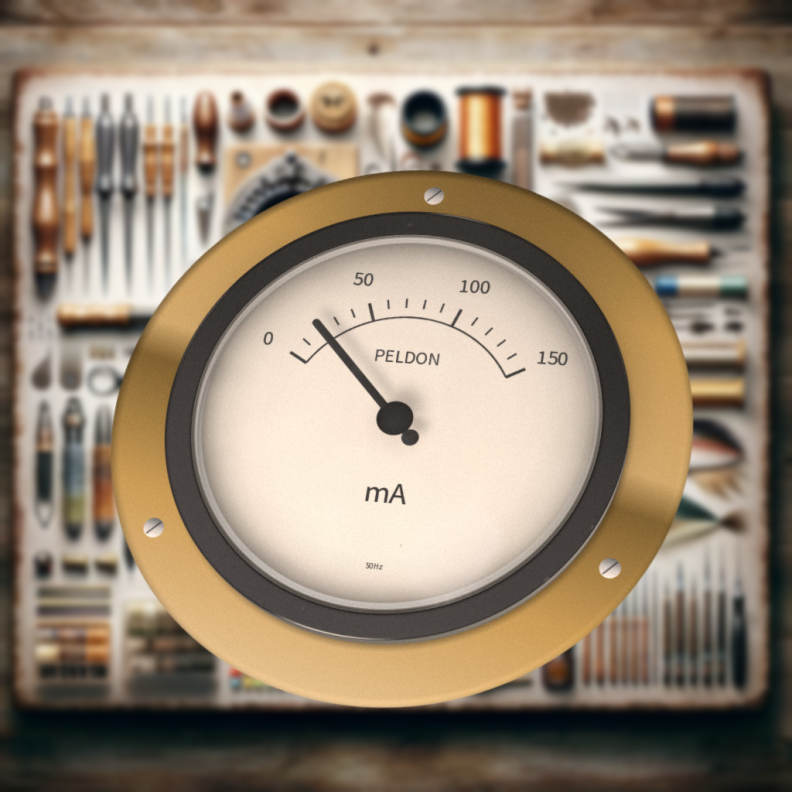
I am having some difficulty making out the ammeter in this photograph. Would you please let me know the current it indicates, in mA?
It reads 20 mA
